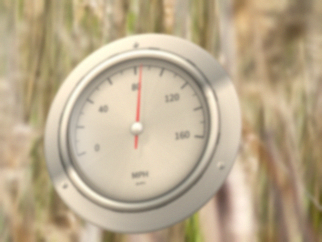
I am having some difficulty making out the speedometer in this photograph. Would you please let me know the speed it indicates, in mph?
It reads 85 mph
